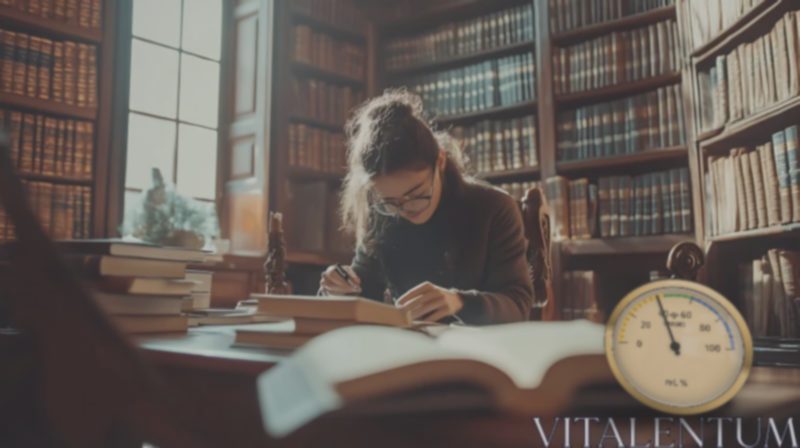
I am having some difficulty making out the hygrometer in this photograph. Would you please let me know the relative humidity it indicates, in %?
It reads 40 %
